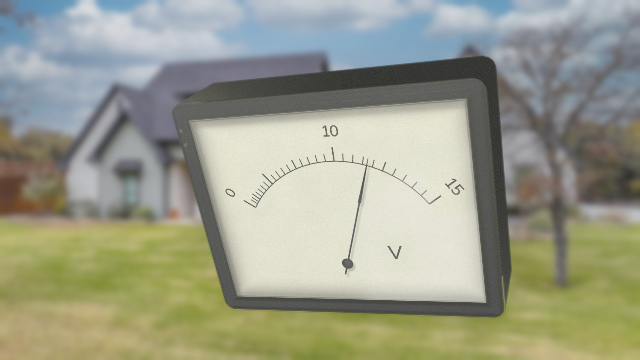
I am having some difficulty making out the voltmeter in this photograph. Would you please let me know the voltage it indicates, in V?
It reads 11.75 V
